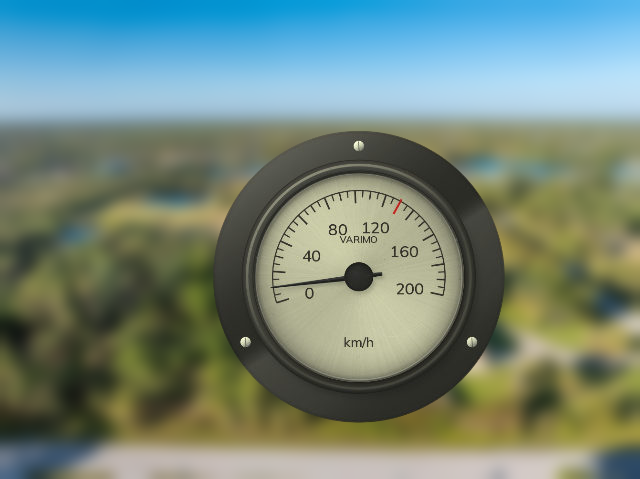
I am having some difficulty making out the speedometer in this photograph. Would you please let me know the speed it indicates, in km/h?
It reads 10 km/h
